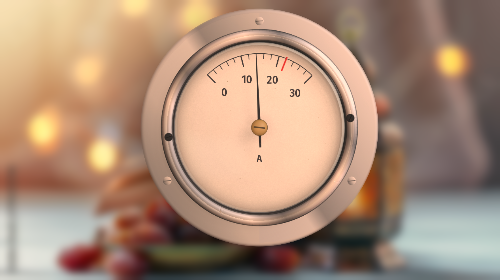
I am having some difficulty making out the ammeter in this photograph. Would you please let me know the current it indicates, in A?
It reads 14 A
